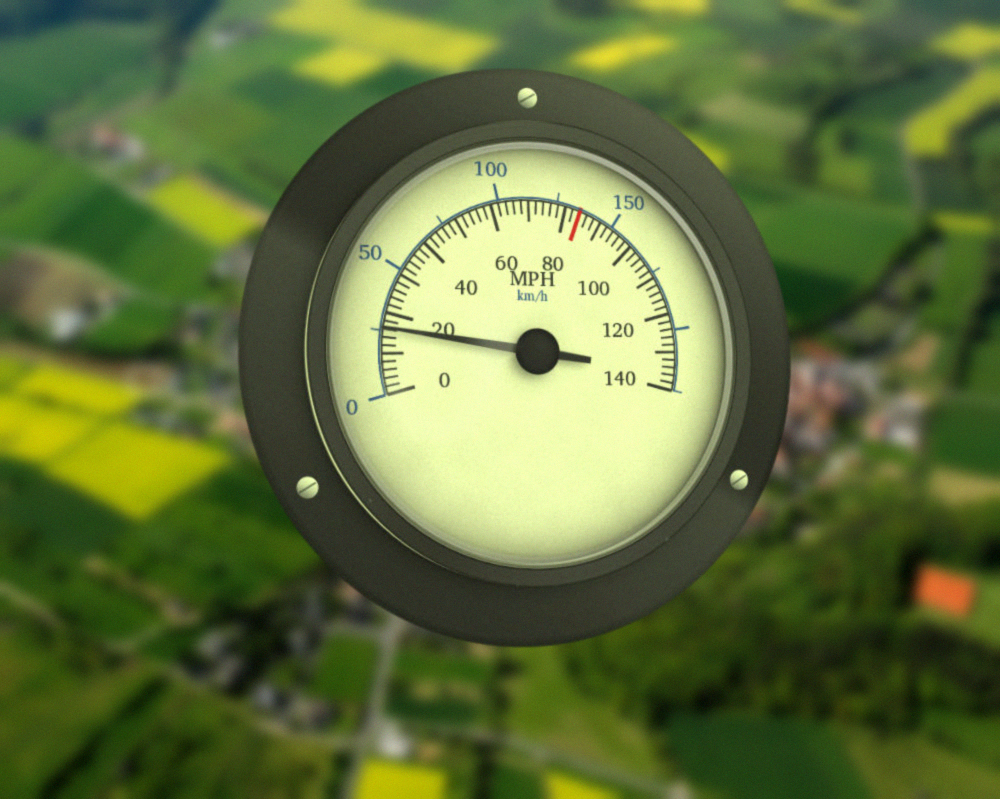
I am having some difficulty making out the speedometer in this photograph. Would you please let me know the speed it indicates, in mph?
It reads 16 mph
